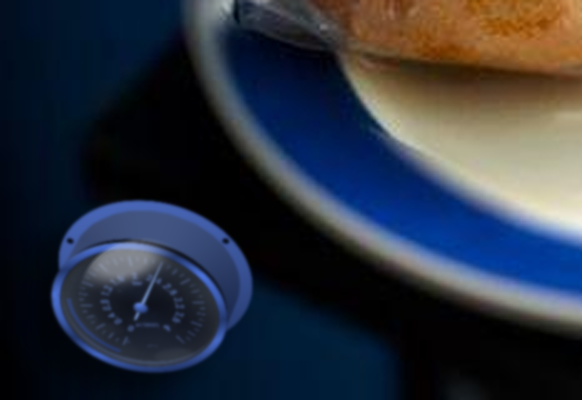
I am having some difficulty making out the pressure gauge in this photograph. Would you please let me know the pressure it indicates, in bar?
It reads 2.4 bar
